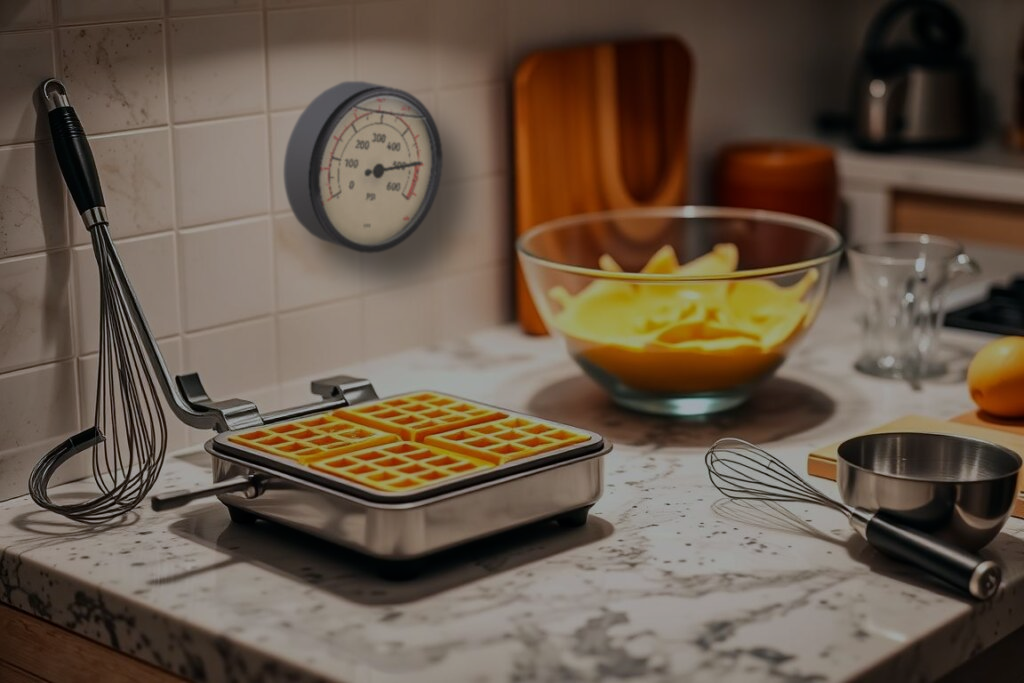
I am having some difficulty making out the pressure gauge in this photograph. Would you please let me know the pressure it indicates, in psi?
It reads 500 psi
